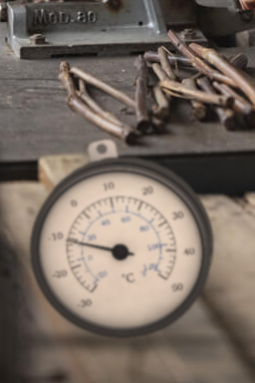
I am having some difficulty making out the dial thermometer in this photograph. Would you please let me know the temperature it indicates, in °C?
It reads -10 °C
